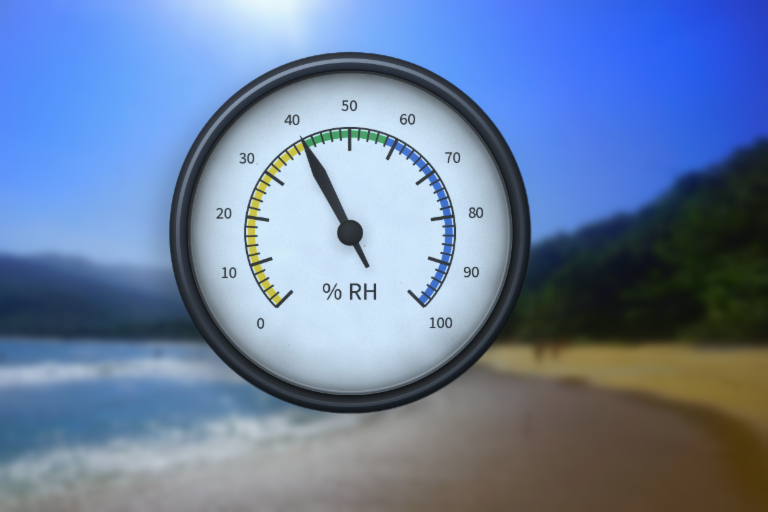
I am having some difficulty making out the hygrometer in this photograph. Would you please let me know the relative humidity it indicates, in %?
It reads 40 %
